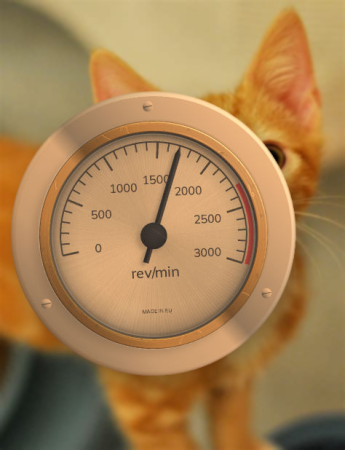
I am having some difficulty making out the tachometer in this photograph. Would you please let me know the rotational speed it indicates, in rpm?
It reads 1700 rpm
